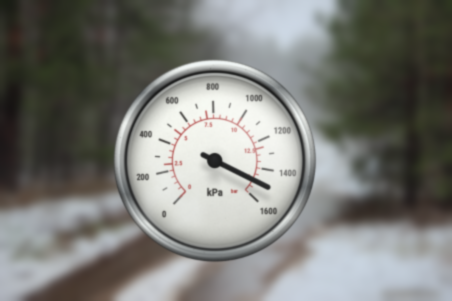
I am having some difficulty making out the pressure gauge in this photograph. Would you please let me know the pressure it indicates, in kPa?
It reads 1500 kPa
